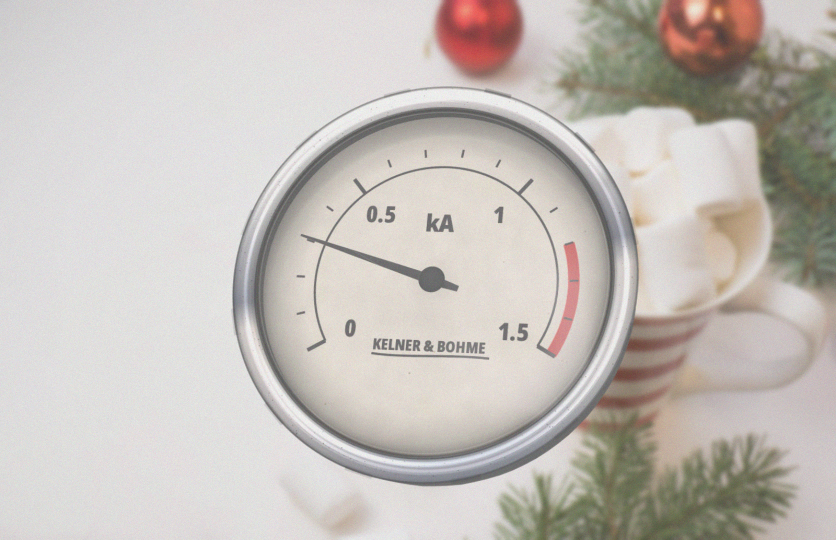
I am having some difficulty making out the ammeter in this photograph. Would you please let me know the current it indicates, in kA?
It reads 0.3 kA
